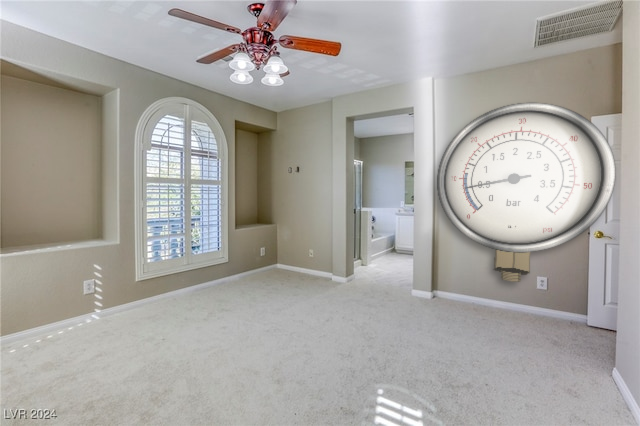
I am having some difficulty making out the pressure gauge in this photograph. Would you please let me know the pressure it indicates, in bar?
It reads 0.5 bar
